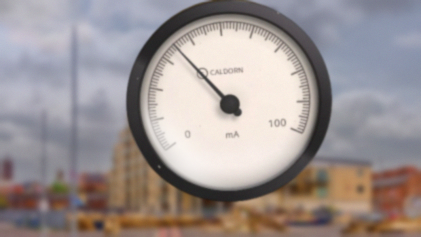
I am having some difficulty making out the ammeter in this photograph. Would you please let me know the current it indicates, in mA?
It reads 35 mA
